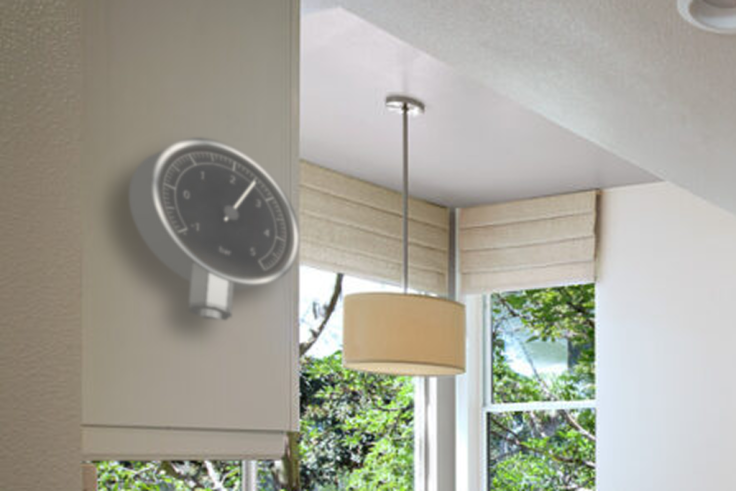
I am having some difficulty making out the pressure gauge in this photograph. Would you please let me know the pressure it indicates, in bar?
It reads 2.5 bar
